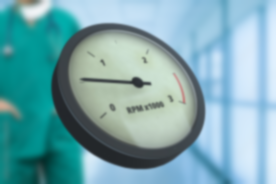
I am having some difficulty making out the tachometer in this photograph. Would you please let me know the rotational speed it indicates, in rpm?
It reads 500 rpm
